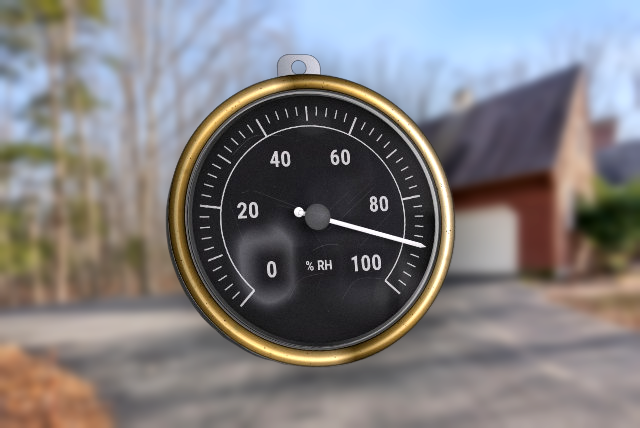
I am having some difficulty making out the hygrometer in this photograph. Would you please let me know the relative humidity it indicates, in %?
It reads 90 %
